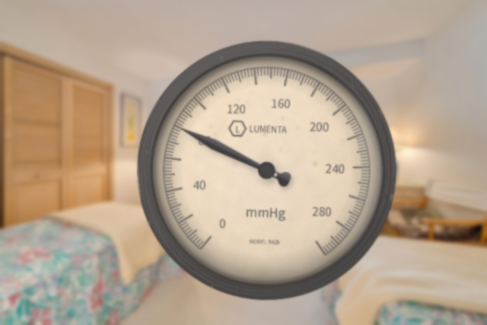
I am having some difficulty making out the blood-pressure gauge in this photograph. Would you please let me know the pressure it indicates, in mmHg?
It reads 80 mmHg
